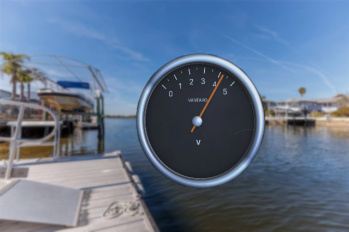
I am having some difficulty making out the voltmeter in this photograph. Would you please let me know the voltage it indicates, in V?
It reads 4.25 V
